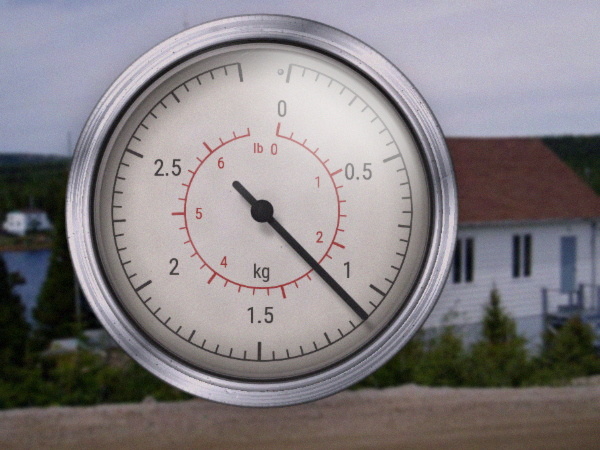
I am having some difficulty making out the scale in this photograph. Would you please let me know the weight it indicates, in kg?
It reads 1.1 kg
